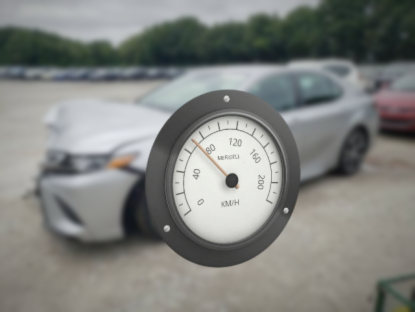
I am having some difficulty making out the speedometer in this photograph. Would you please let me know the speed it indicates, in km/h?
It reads 70 km/h
